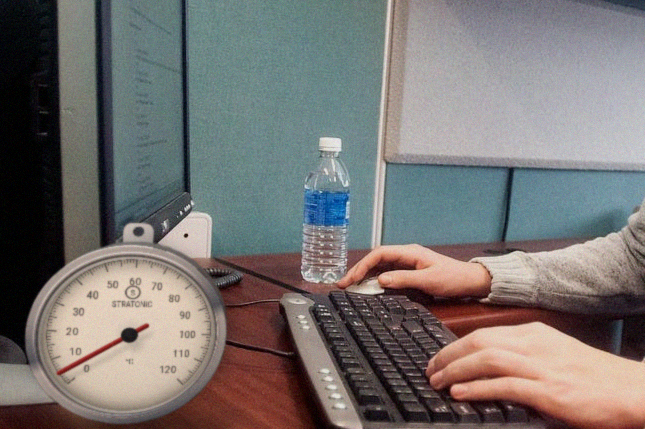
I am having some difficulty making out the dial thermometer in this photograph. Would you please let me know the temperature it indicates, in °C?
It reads 5 °C
